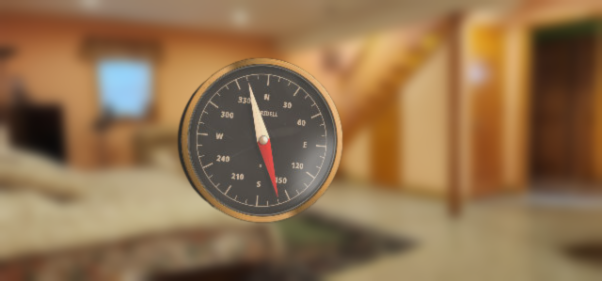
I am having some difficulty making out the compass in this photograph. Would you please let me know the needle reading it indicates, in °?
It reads 160 °
